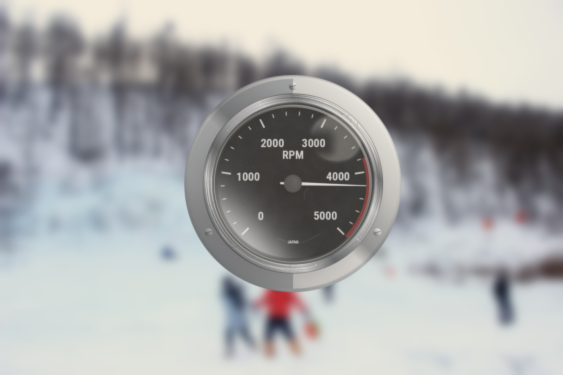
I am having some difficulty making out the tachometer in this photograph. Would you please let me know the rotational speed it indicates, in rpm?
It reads 4200 rpm
